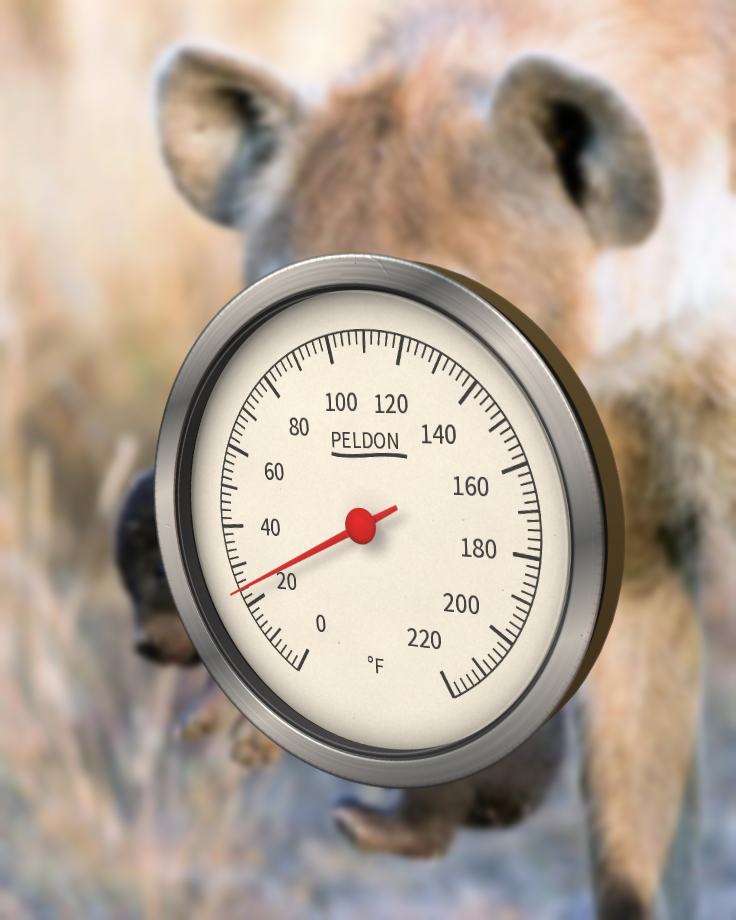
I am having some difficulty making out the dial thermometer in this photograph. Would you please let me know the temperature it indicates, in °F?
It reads 24 °F
